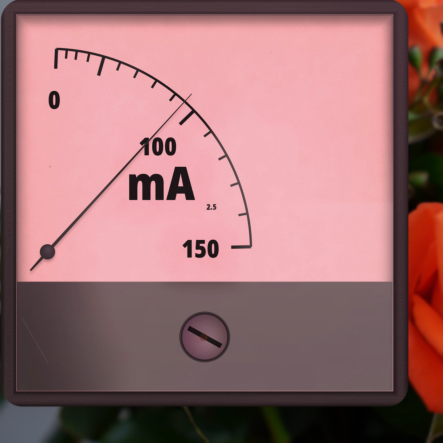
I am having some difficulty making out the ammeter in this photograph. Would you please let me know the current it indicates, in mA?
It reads 95 mA
